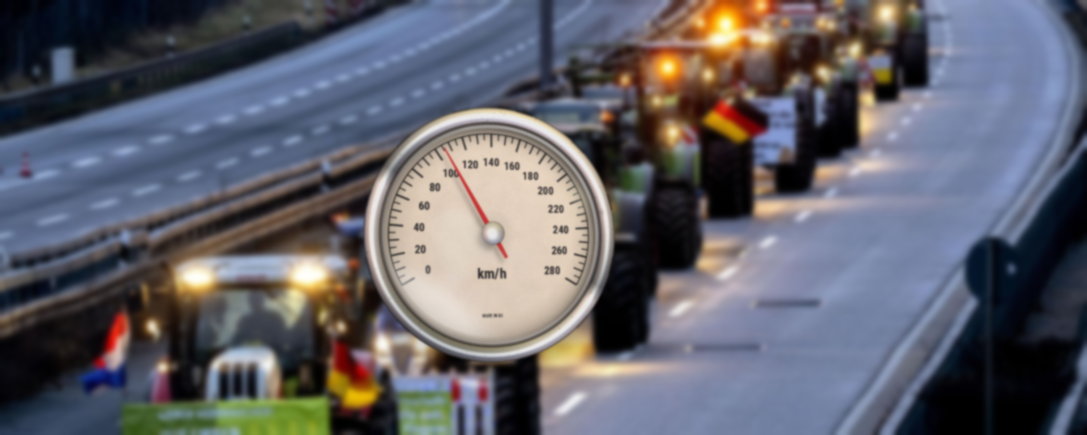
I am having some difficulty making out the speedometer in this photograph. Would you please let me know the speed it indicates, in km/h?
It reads 105 km/h
